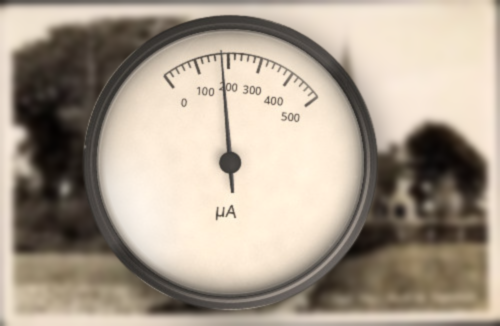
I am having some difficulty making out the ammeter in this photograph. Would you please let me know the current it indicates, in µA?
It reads 180 µA
